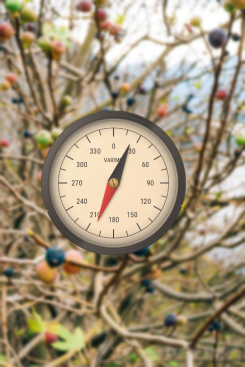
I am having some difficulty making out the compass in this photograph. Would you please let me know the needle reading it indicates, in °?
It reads 202.5 °
